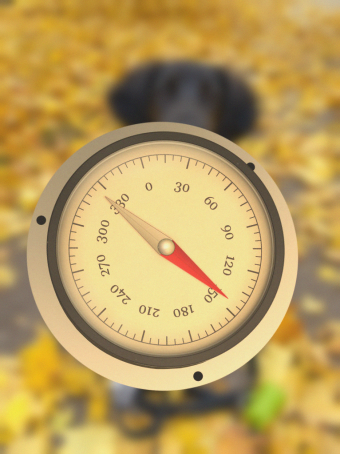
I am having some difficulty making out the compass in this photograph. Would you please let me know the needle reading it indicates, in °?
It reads 145 °
